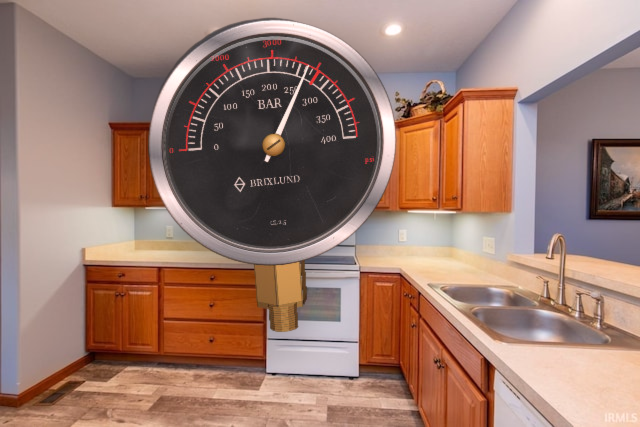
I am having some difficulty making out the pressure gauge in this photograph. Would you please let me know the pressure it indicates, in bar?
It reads 260 bar
